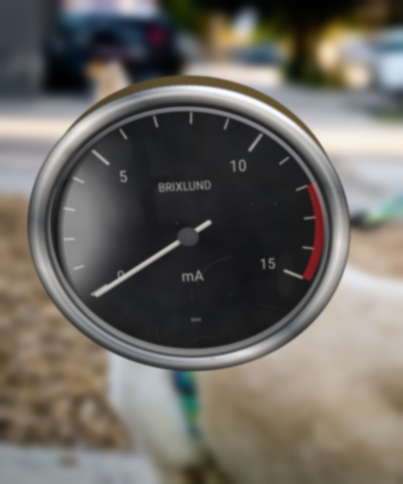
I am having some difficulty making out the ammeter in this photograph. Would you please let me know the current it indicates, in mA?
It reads 0 mA
